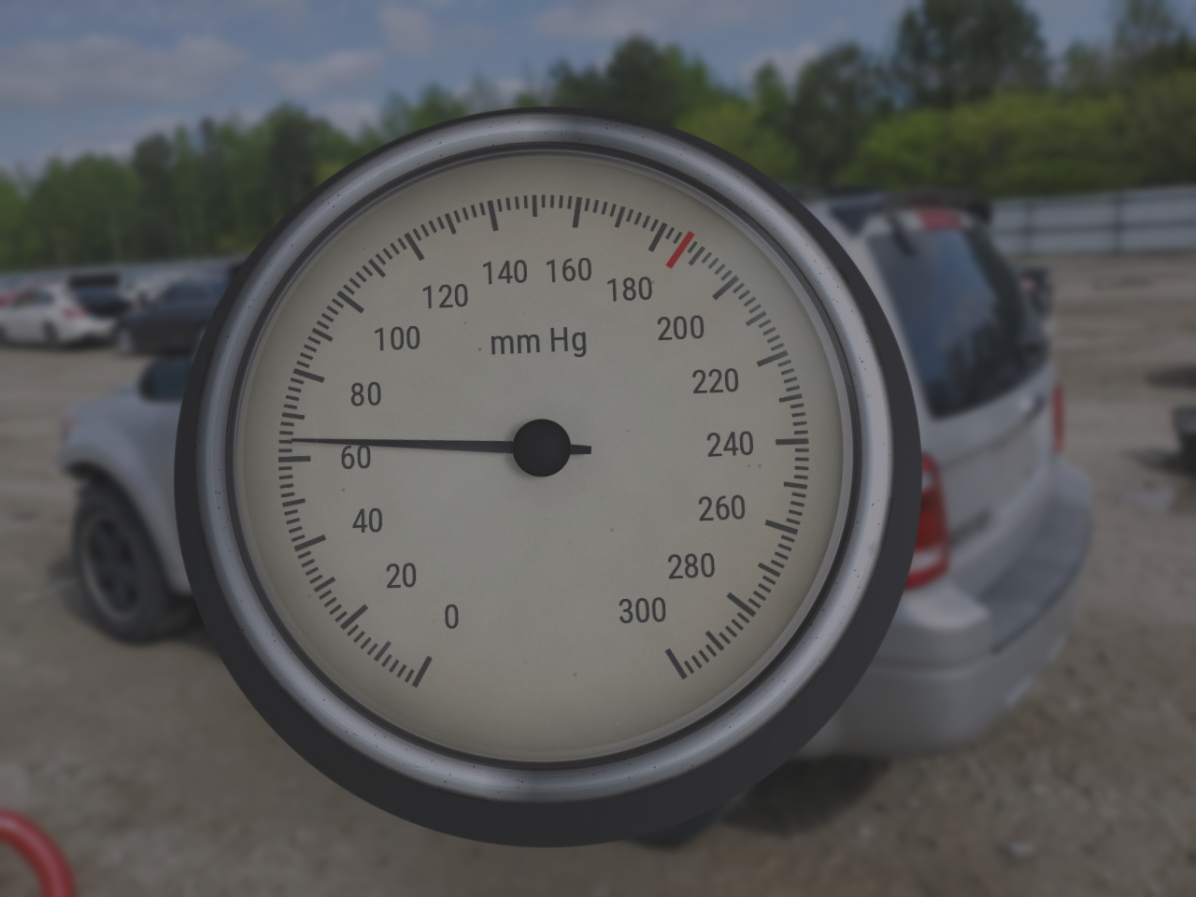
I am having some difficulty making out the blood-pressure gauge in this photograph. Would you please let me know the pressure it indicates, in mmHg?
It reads 64 mmHg
